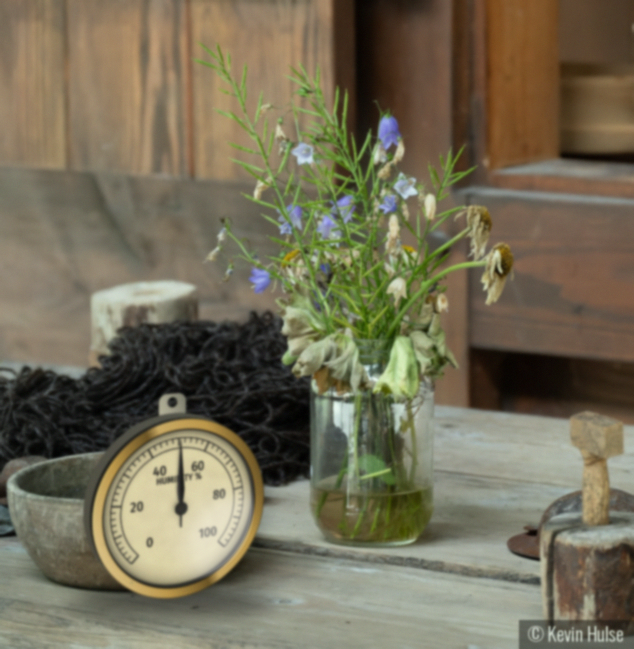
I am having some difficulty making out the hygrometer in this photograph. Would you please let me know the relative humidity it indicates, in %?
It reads 50 %
